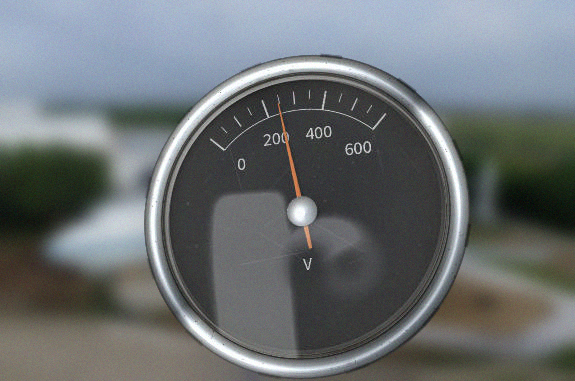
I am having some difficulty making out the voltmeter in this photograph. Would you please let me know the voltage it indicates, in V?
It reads 250 V
